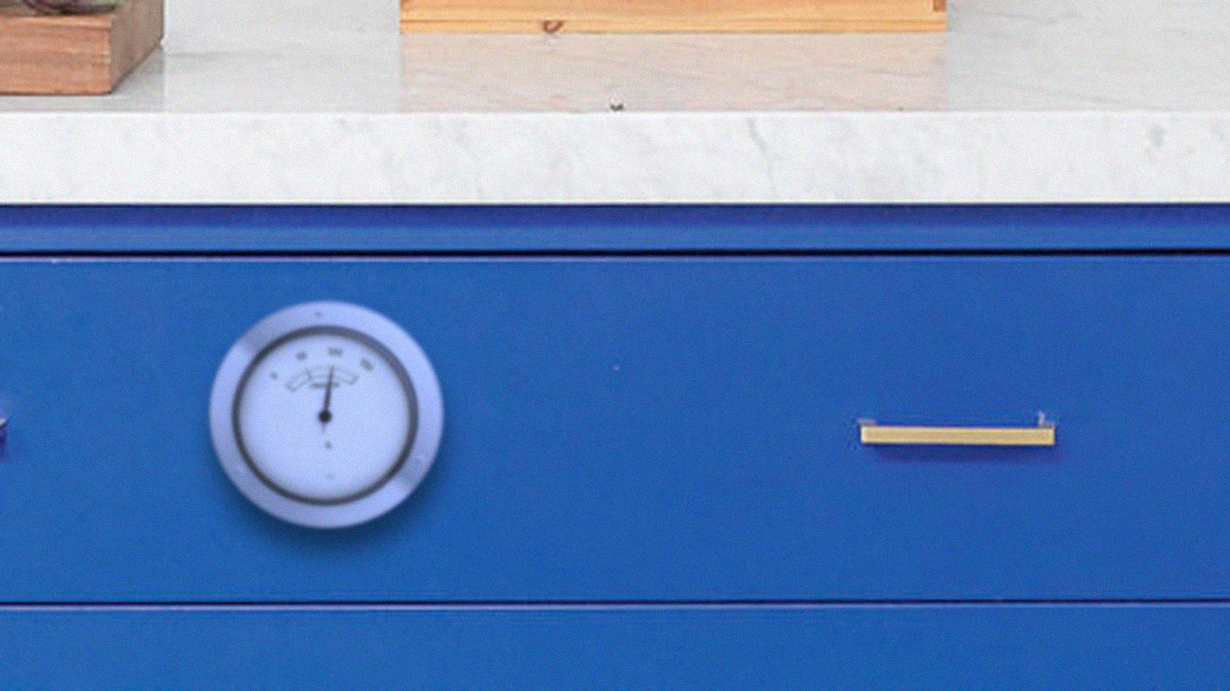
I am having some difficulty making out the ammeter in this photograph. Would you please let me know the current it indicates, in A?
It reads 100 A
